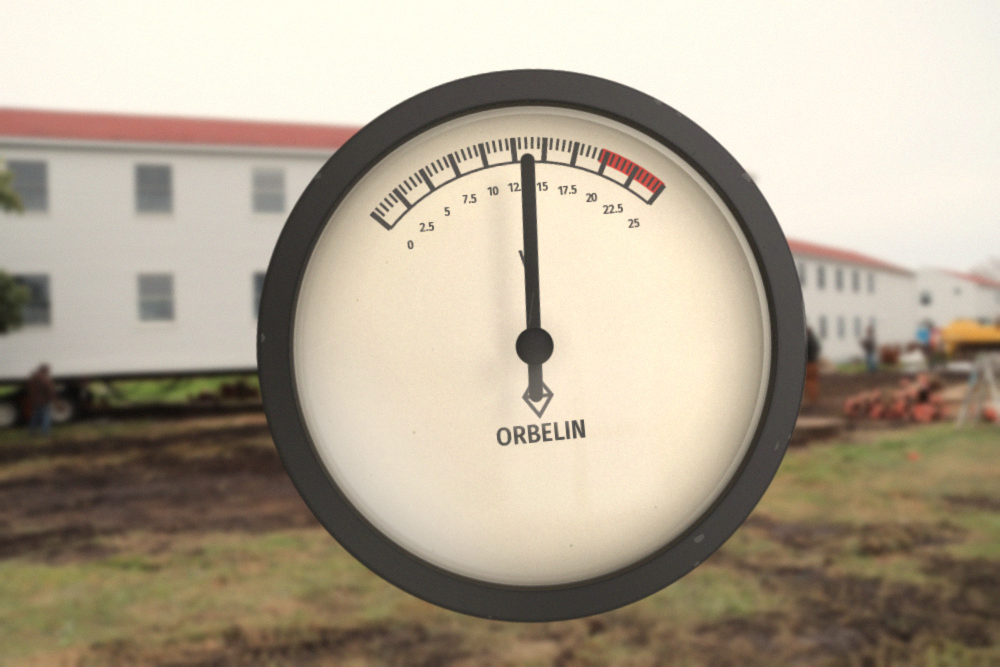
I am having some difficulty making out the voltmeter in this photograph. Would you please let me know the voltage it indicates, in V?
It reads 13.5 V
